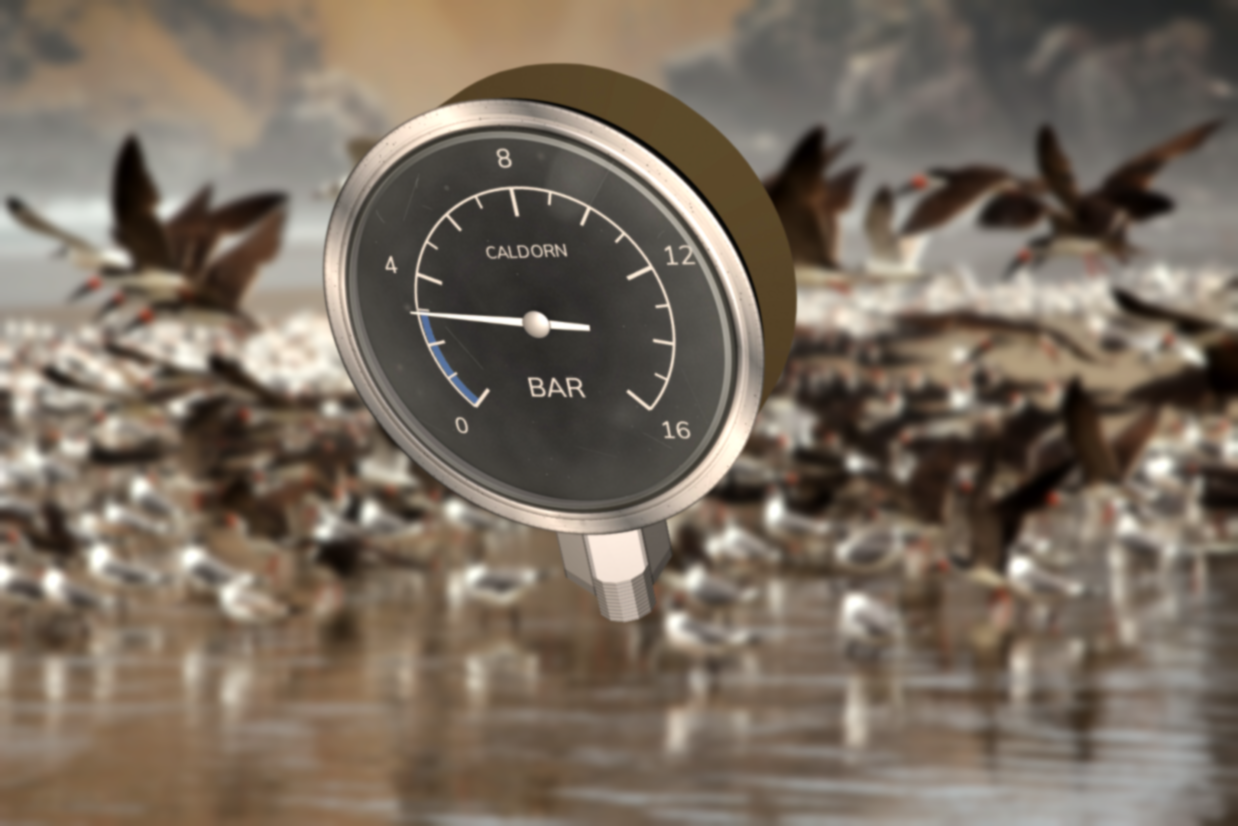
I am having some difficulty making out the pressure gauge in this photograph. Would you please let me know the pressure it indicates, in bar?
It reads 3 bar
